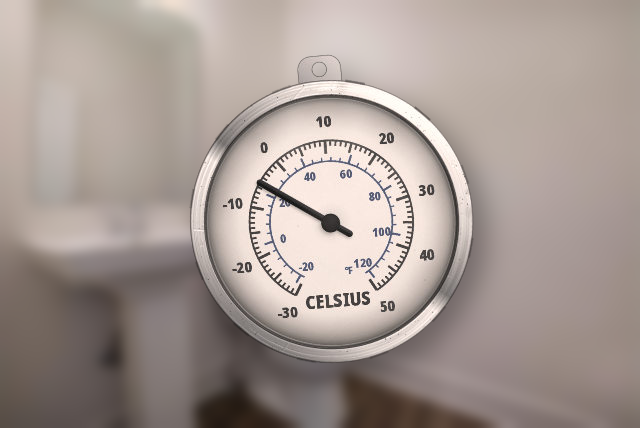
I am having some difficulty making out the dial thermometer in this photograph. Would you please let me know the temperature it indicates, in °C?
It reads -5 °C
